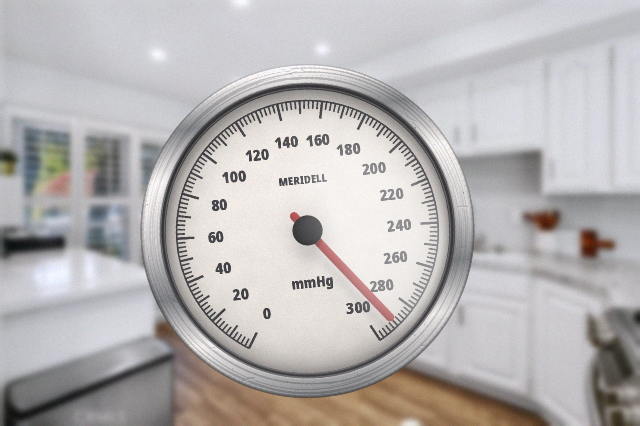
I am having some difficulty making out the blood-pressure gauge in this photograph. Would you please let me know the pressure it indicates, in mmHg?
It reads 290 mmHg
